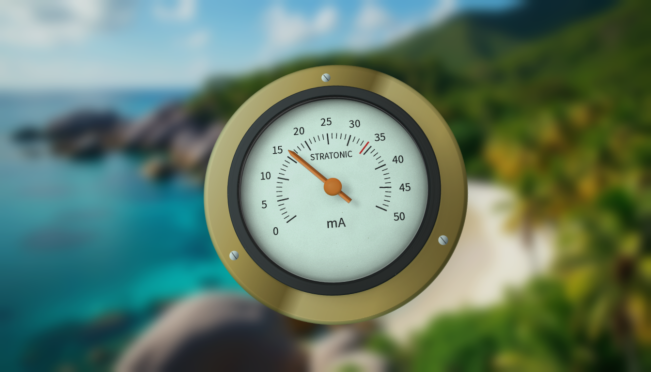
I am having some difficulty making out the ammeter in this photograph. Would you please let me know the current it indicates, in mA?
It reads 16 mA
